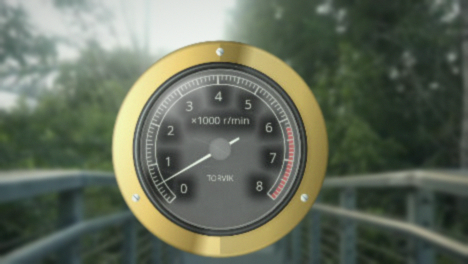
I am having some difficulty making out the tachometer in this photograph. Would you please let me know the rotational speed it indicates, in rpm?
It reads 500 rpm
